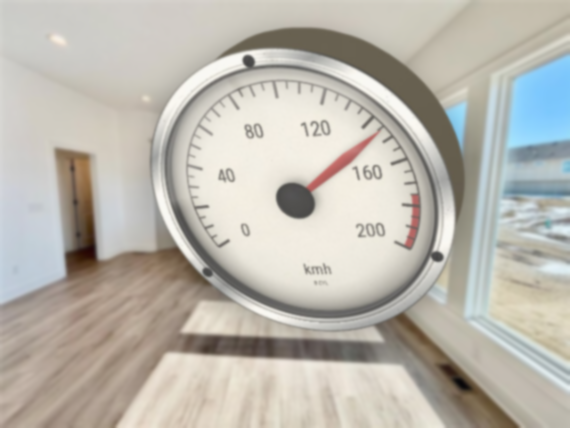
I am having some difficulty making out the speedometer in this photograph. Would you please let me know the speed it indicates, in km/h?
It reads 145 km/h
